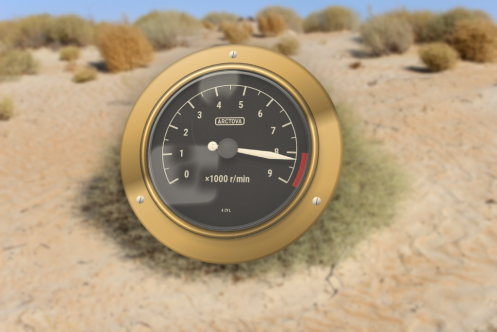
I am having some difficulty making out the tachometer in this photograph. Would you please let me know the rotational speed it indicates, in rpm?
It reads 8250 rpm
